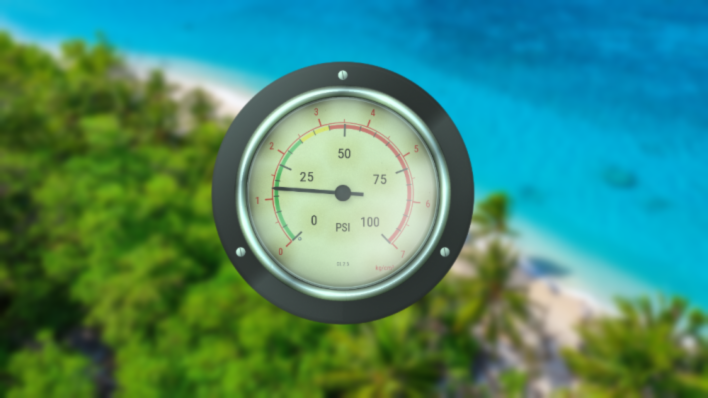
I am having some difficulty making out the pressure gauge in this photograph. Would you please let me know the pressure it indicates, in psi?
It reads 17.5 psi
